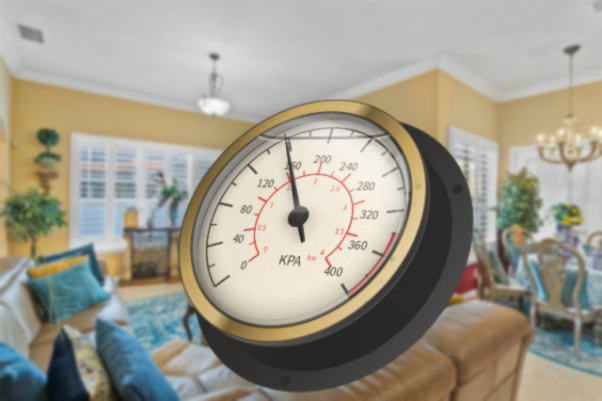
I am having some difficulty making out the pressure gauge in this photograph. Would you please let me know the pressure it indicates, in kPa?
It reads 160 kPa
